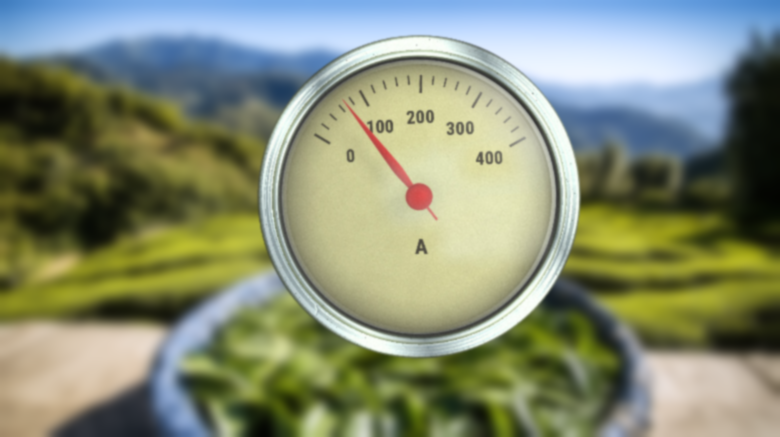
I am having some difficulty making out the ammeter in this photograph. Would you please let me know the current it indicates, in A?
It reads 70 A
